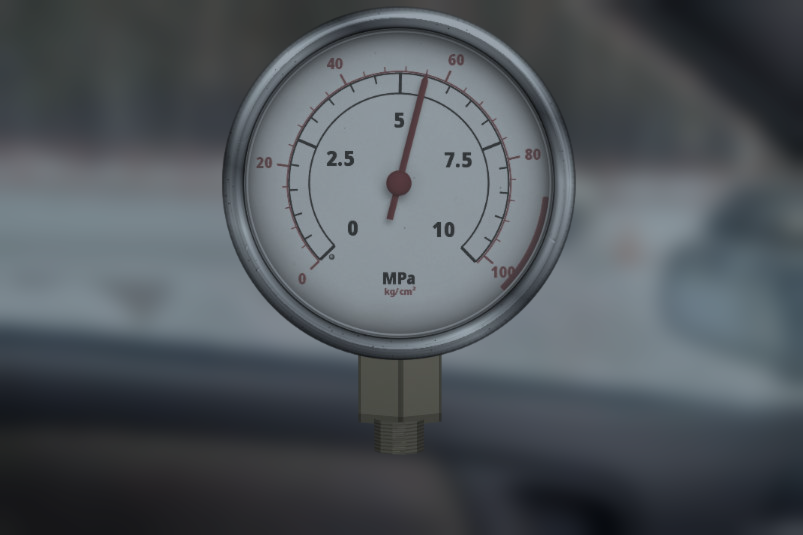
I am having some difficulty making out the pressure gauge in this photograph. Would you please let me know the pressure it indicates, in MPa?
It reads 5.5 MPa
